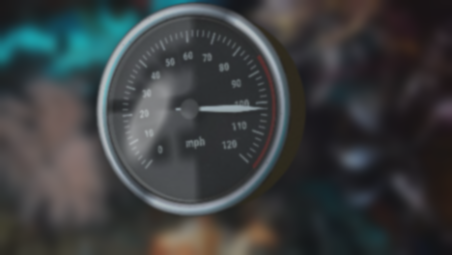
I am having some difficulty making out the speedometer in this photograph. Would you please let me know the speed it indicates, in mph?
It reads 102 mph
